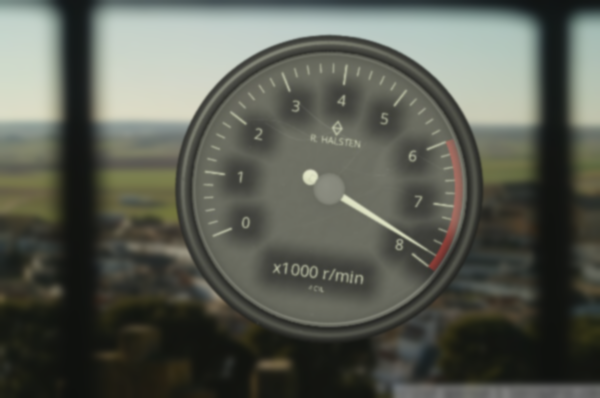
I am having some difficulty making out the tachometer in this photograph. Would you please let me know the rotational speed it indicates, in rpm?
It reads 7800 rpm
